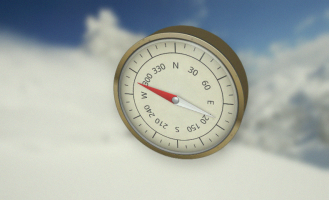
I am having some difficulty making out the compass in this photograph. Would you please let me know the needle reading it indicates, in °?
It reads 290 °
